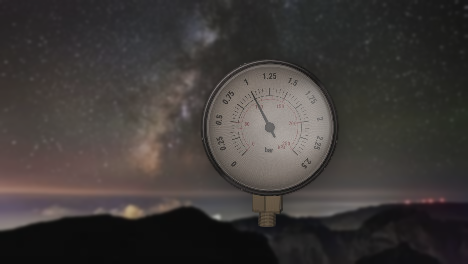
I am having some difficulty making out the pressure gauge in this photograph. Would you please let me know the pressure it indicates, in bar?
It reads 1 bar
